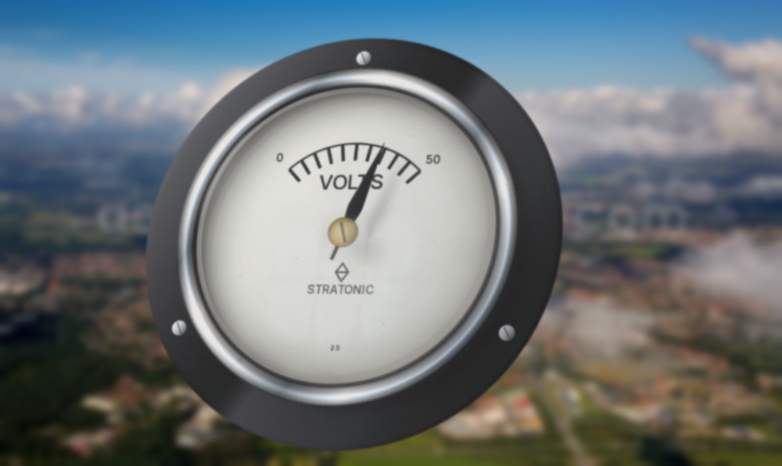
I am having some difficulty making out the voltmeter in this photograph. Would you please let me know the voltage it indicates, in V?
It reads 35 V
